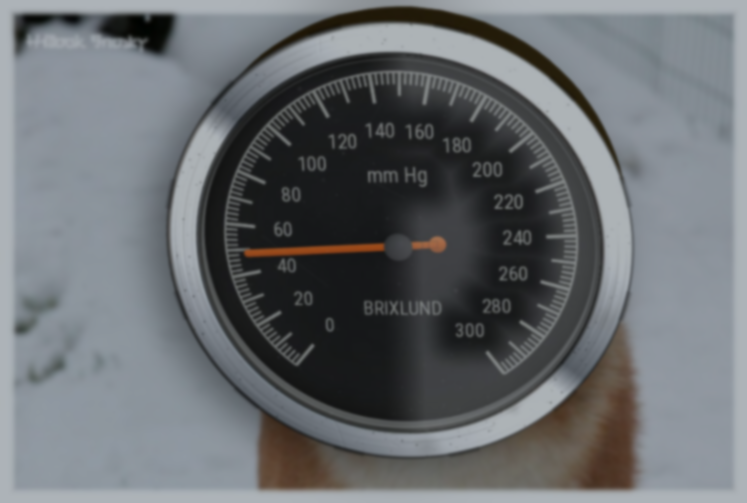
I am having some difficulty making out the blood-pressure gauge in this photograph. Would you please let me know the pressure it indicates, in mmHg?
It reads 50 mmHg
